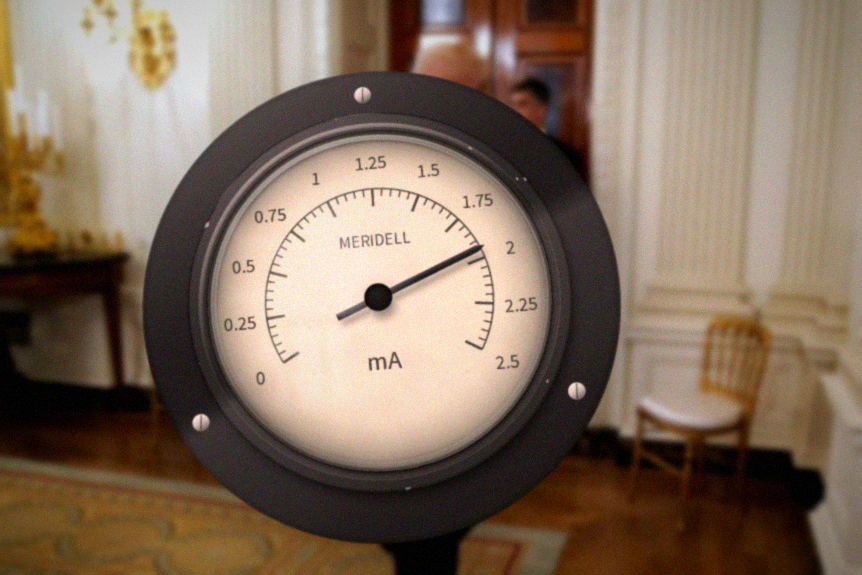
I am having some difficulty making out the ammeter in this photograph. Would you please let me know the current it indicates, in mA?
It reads 1.95 mA
